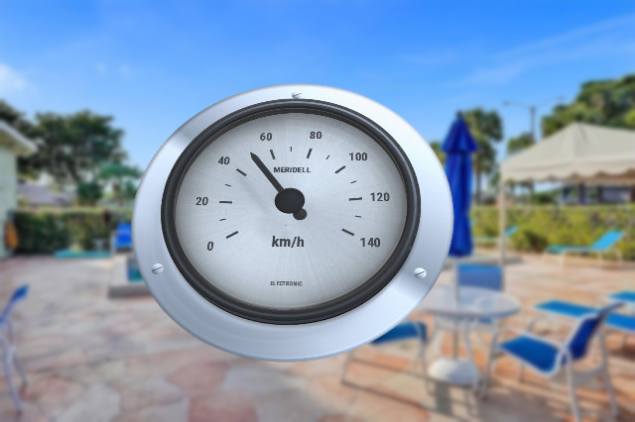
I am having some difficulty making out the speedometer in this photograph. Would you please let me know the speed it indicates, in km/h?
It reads 50 km/h
